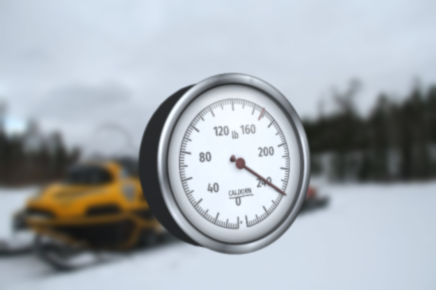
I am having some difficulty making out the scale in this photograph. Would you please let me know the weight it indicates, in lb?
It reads 240 lb
